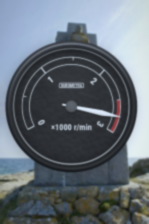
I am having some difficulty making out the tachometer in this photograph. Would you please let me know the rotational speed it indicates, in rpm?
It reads 2750 rpm
